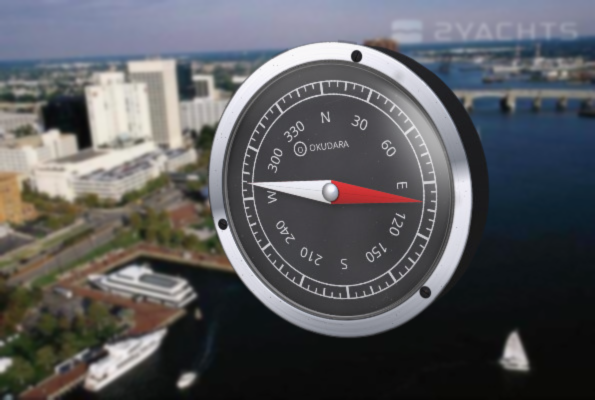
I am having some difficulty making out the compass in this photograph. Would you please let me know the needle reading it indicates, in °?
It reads 100 °
